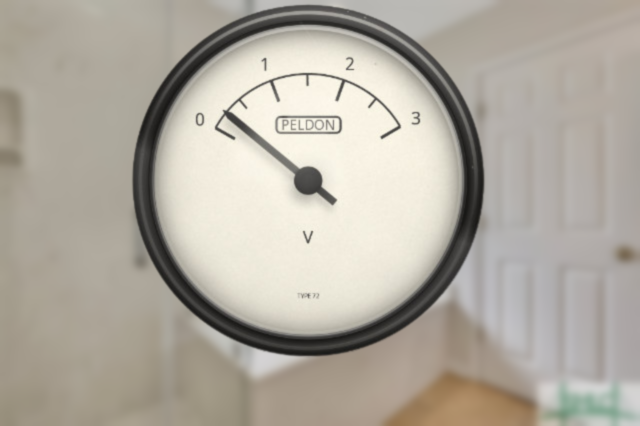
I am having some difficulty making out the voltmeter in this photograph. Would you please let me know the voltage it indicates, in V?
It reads 0.25 V
